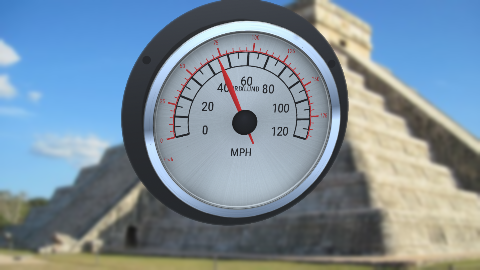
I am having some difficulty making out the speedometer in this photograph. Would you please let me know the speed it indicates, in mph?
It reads 45 mph
